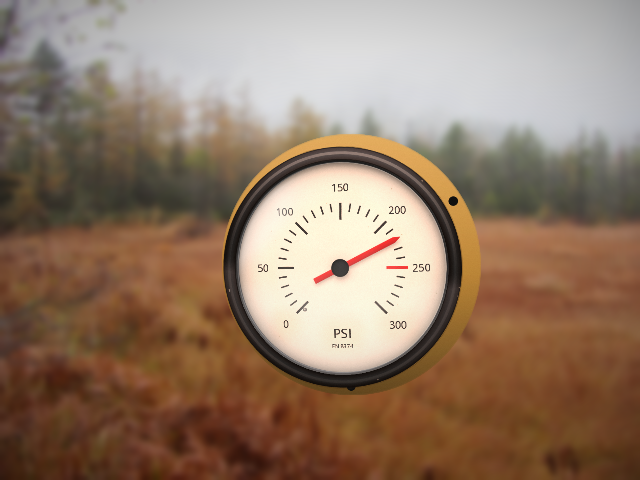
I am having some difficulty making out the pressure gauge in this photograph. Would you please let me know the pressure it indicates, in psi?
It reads 220 psi
